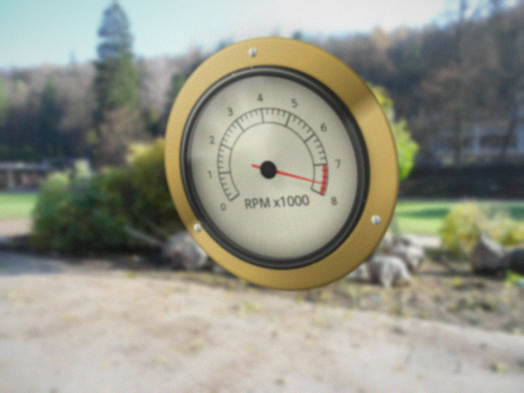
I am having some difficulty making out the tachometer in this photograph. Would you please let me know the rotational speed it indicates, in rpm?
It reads 7600 rpm
